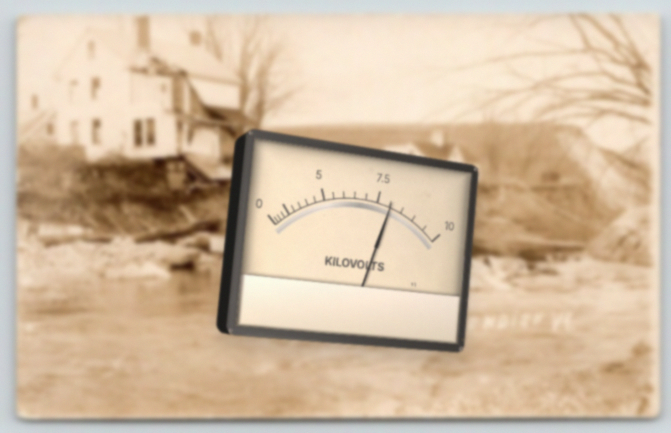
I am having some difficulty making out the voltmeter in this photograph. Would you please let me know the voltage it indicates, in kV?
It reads 8 kV
